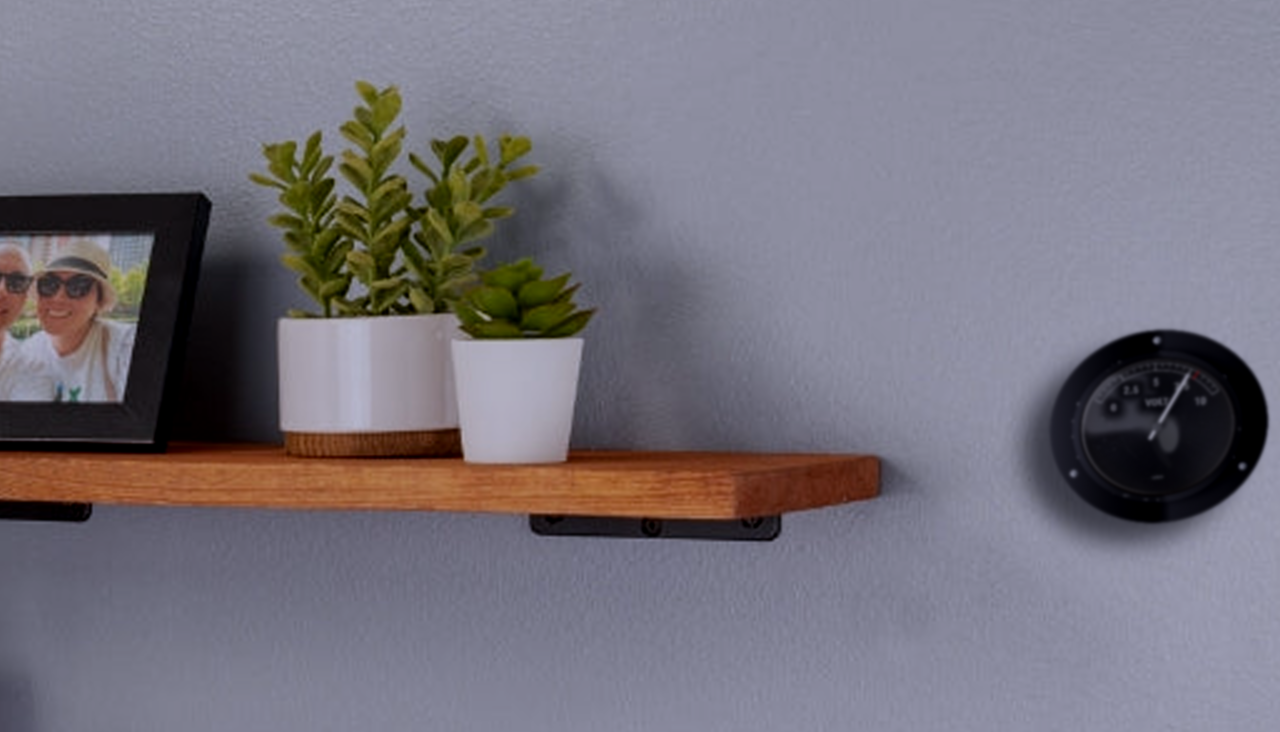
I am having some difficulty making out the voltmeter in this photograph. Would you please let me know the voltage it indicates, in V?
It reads 7.5 V
